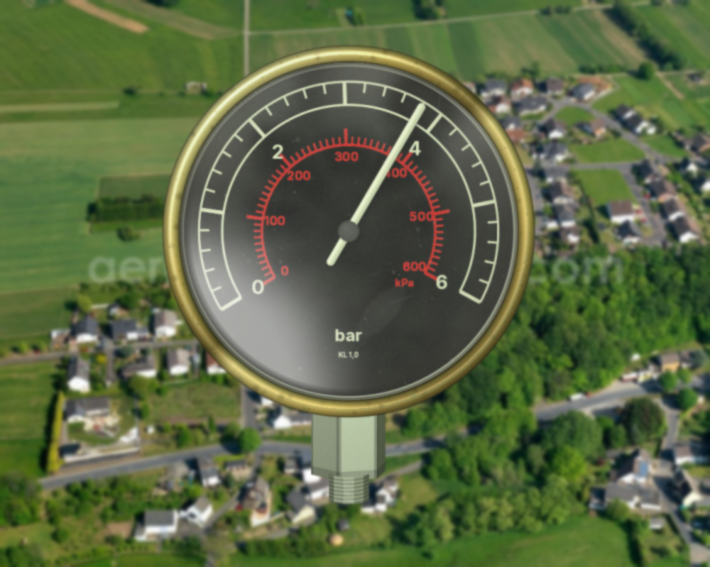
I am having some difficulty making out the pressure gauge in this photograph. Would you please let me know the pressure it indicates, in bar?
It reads 3.8 bar
